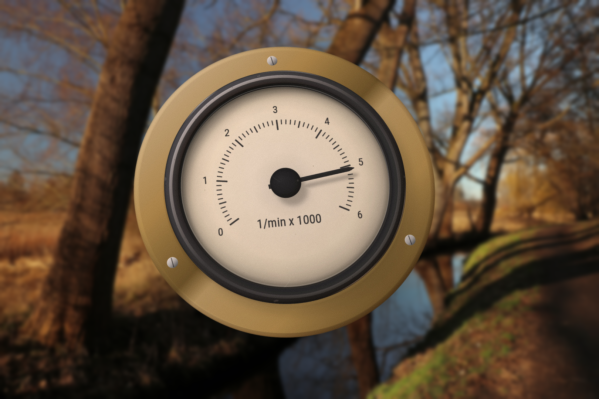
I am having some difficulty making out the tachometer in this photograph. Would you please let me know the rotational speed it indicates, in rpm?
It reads 5100 rpm
